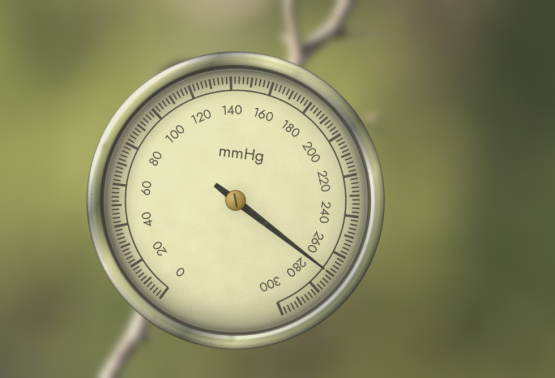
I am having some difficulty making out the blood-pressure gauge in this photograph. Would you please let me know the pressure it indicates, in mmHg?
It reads 270 mmHg
